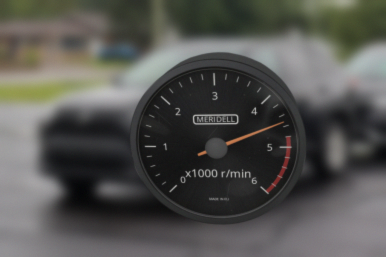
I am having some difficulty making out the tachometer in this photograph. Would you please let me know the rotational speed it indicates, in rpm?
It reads 4500 rpm
